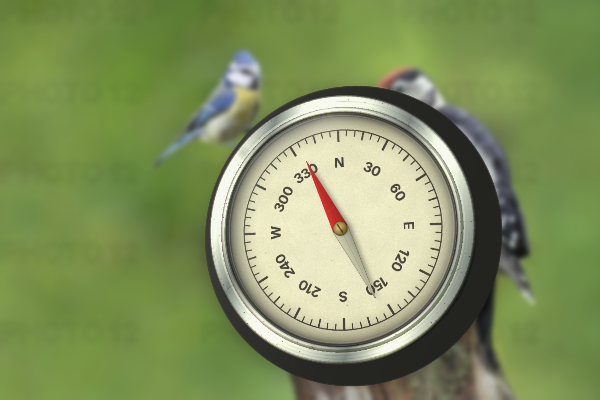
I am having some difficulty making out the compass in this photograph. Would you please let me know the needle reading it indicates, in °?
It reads 335 °
